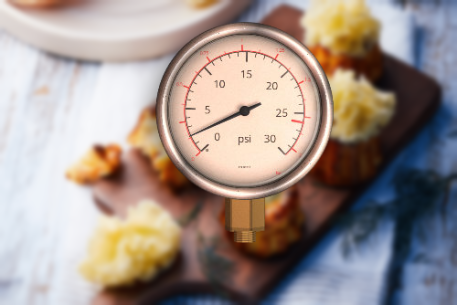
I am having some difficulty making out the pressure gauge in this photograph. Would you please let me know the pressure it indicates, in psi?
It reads 2 psi
